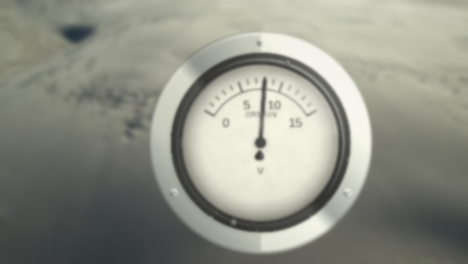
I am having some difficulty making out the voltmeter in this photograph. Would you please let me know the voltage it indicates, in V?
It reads 8 V
